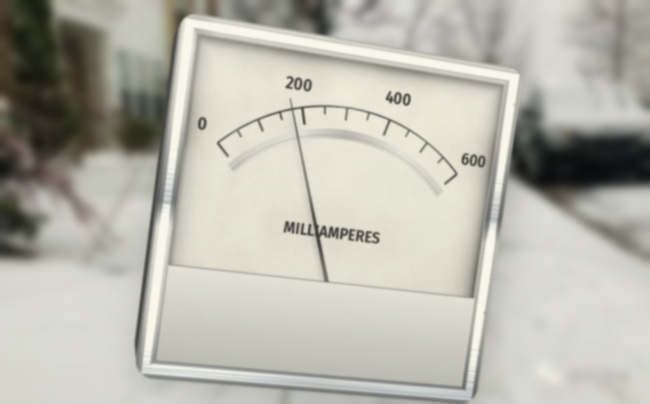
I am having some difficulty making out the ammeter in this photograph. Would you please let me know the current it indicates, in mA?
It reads 175 mA
